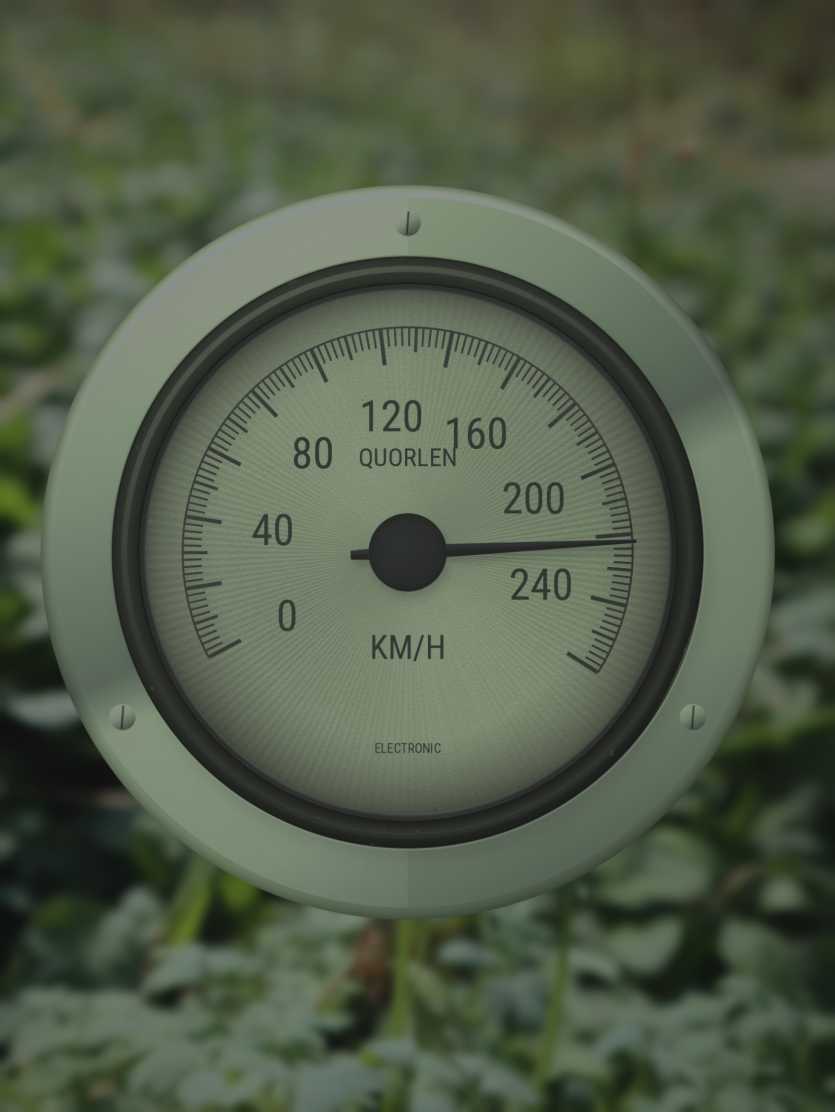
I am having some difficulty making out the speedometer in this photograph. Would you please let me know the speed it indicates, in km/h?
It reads 222 km/h
